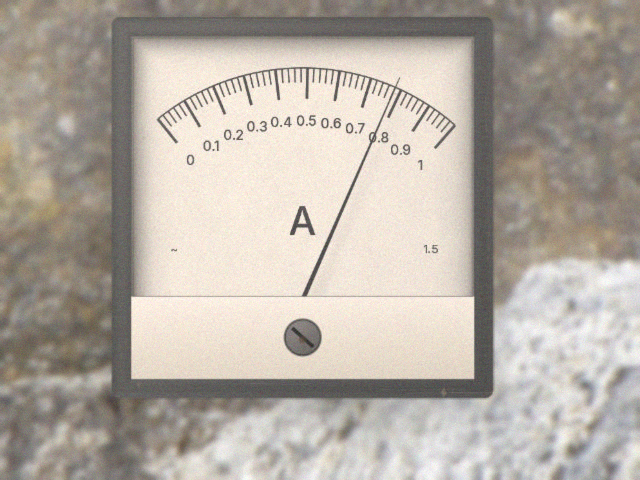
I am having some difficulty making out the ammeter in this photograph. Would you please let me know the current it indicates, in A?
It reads 0.78 A
